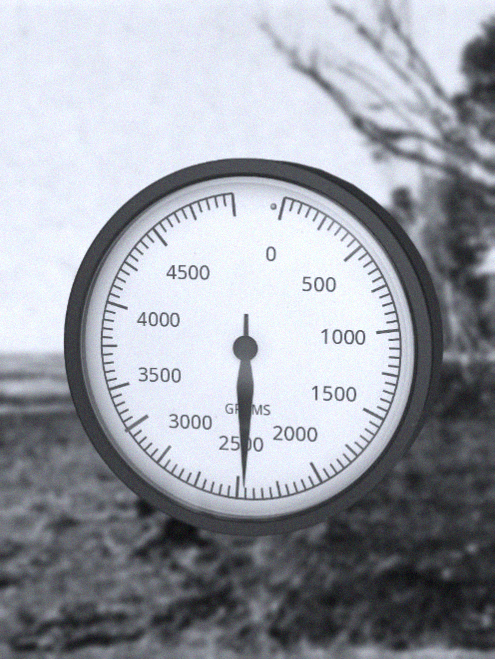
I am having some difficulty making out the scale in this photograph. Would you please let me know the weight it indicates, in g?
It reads 2450 g
